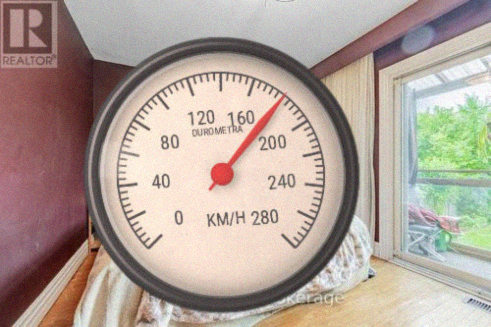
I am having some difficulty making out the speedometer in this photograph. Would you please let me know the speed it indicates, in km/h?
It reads 180 km/h
